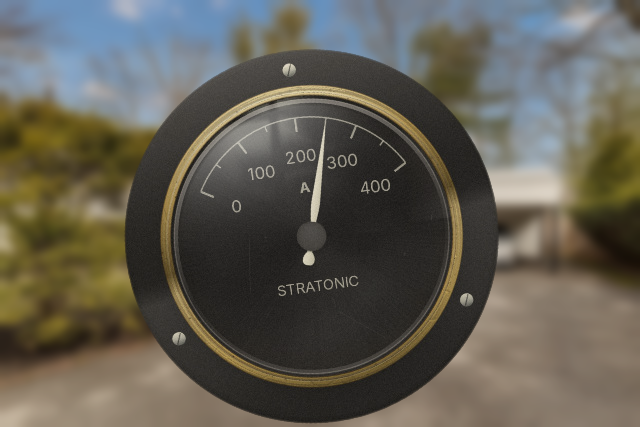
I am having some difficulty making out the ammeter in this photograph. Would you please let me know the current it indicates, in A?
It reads 250 A
